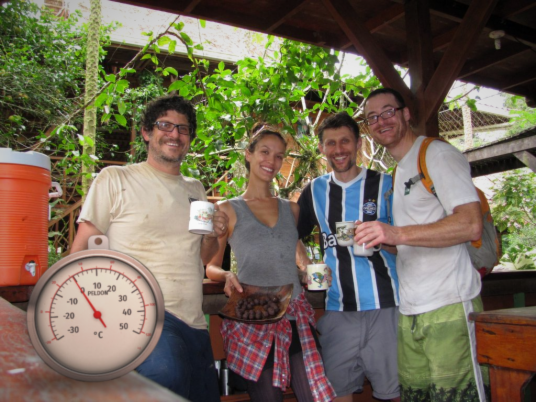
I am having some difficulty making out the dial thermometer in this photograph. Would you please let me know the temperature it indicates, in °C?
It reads 0 °C
